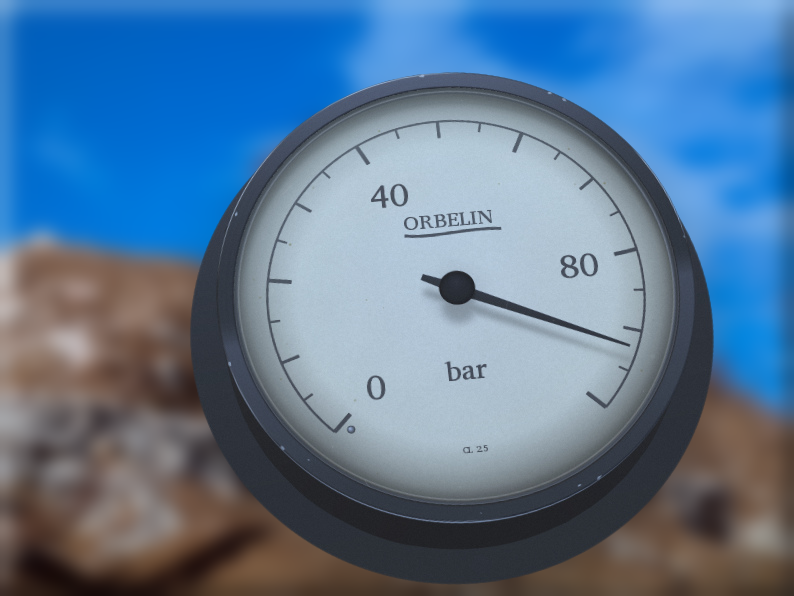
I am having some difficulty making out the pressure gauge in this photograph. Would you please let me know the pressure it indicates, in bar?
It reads 92.5 bar
